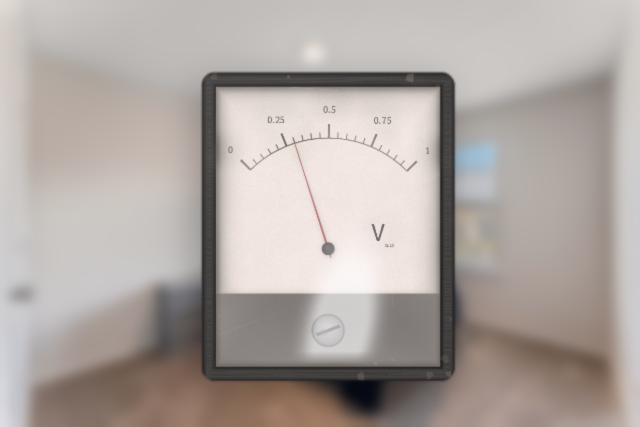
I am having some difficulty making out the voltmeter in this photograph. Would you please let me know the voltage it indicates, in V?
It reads 0.3 V
